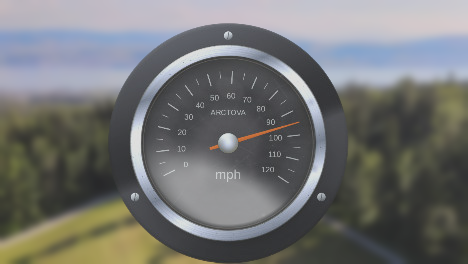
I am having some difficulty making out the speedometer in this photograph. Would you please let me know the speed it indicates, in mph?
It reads 95 mph
